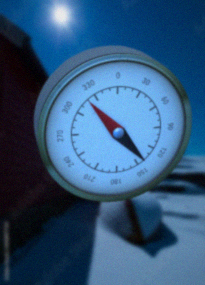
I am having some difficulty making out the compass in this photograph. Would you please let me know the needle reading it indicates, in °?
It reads 320 °
